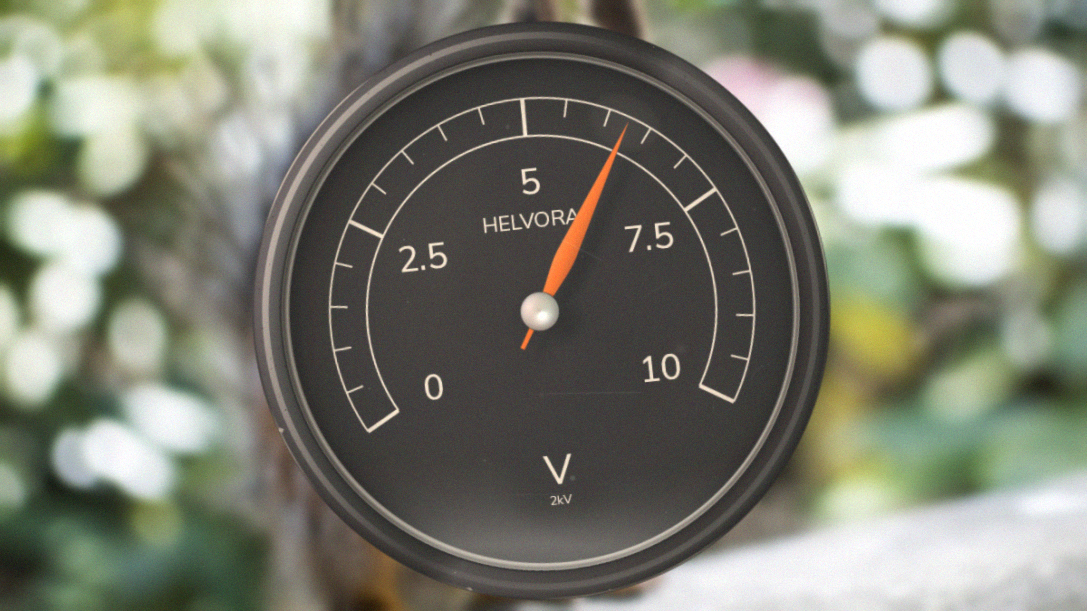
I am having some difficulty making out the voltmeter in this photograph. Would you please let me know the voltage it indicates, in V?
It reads 6.25 V
